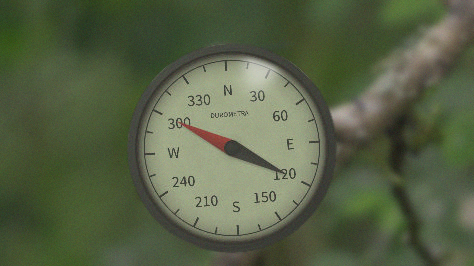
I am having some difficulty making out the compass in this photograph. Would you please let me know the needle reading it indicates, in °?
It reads 300 °
